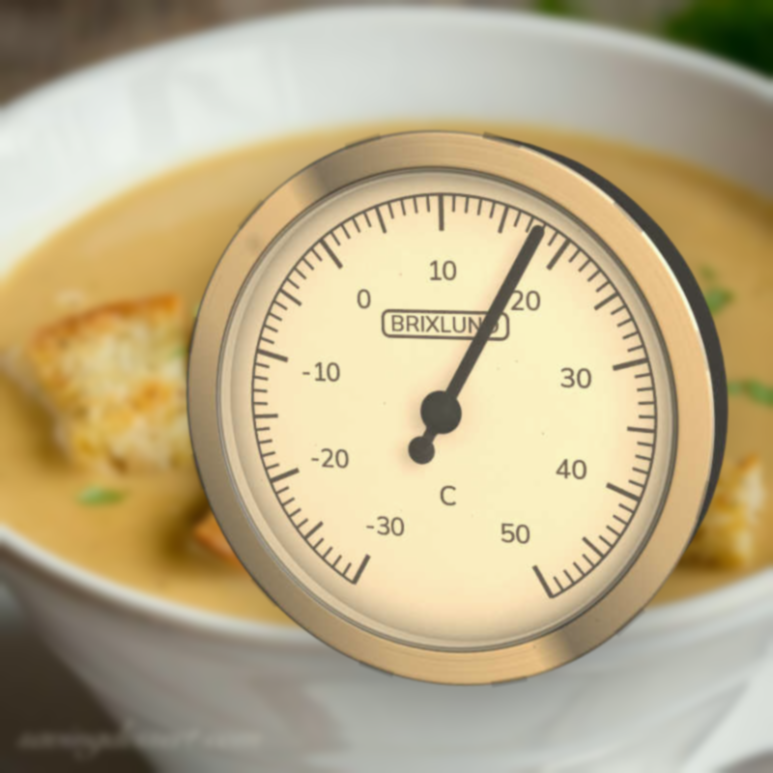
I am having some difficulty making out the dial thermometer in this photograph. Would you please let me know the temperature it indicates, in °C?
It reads 18 °C
